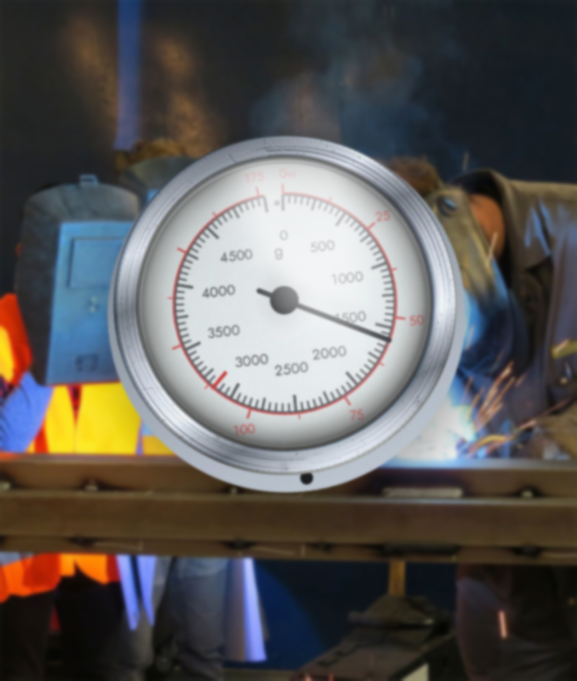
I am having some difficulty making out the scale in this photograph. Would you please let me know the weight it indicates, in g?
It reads 1600 g
